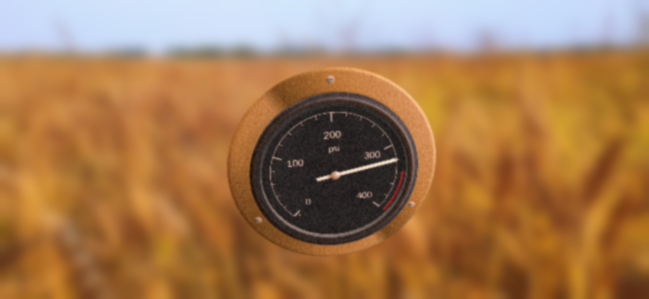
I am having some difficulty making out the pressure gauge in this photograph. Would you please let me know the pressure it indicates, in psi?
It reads 320 psi
